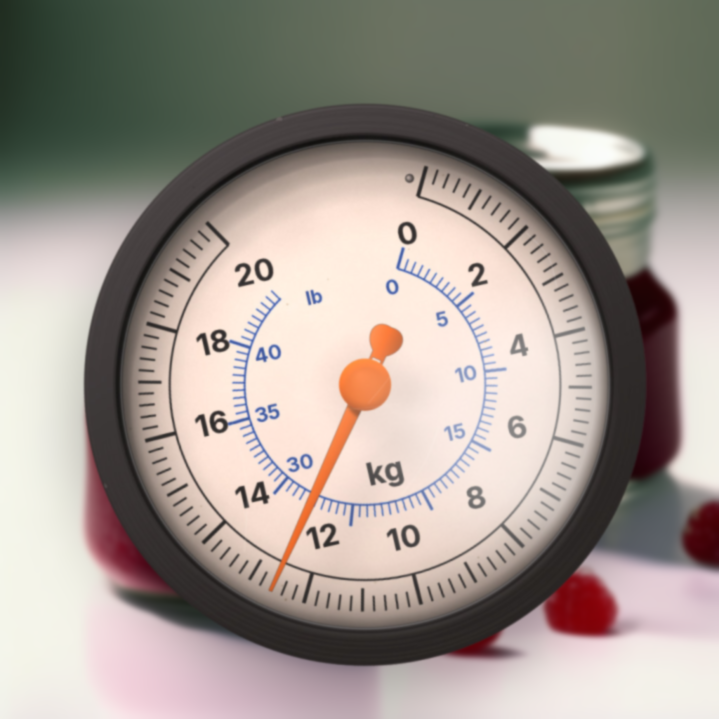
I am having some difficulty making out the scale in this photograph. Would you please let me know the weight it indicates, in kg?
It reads 12.6 kg
